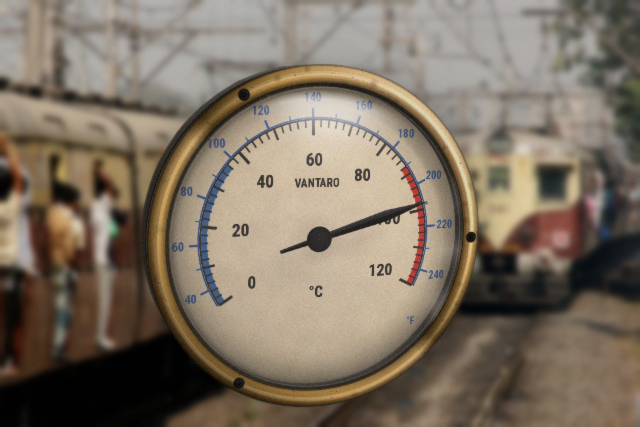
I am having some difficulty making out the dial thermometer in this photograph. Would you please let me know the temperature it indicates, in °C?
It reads 98 °C
